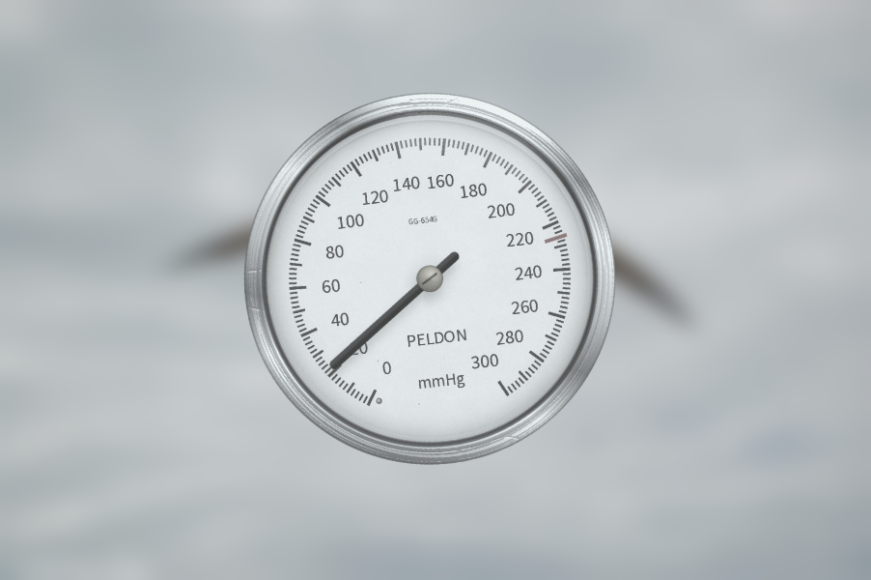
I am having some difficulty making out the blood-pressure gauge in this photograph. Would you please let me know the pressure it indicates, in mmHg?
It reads 22 mmHg
